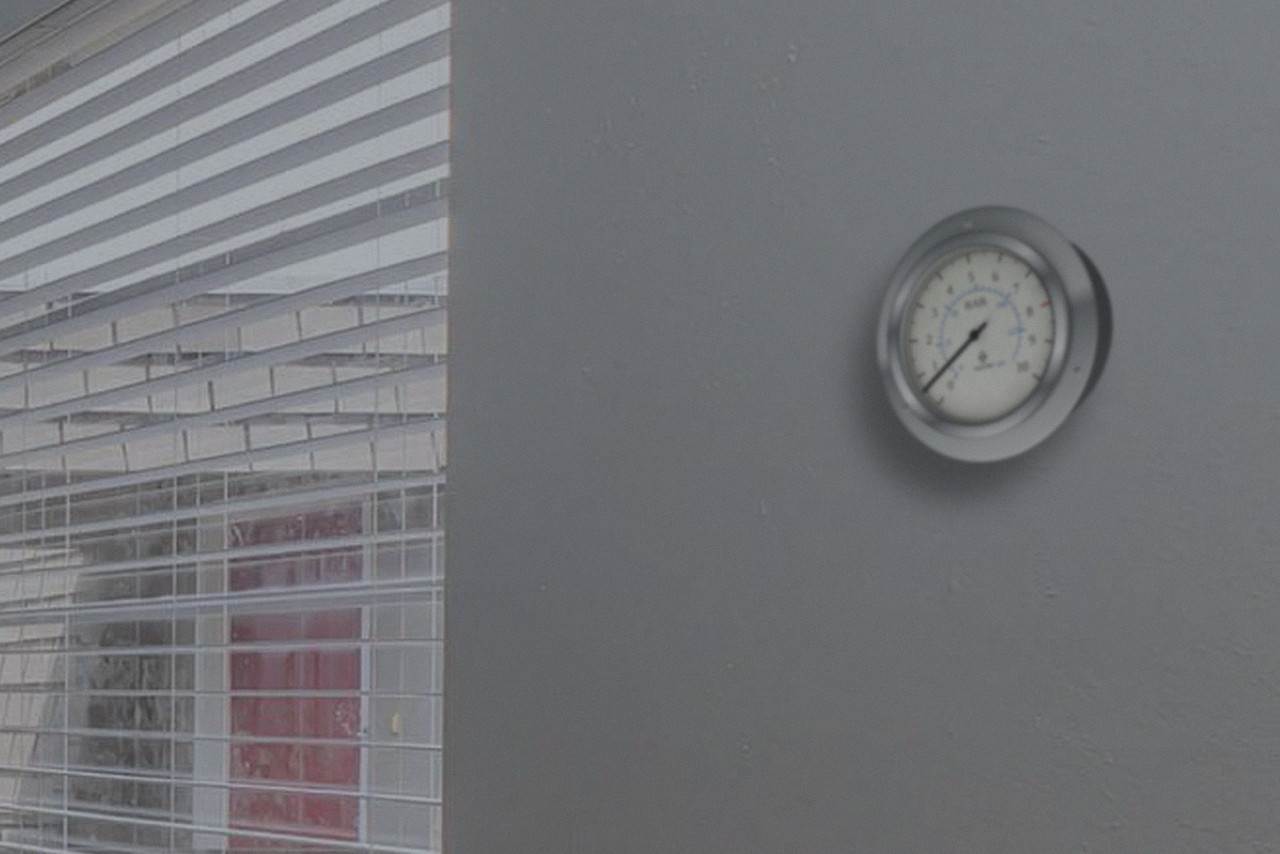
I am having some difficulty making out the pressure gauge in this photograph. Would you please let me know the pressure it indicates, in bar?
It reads 0.5 bar
